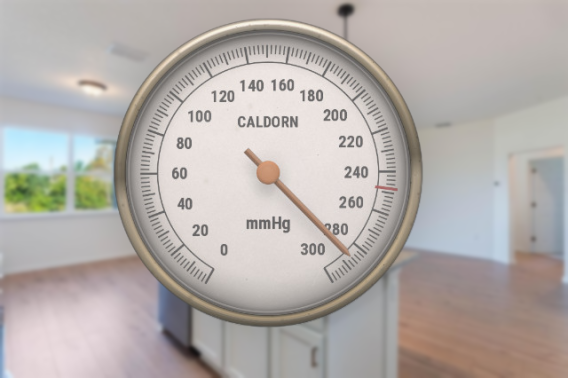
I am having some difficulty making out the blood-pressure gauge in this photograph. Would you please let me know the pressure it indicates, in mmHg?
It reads 286 mmHg
